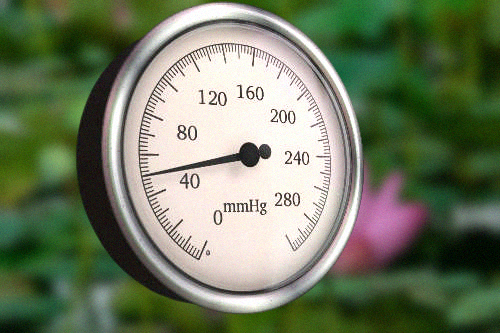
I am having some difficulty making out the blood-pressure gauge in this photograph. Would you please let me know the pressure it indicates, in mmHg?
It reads 50 mmHg
